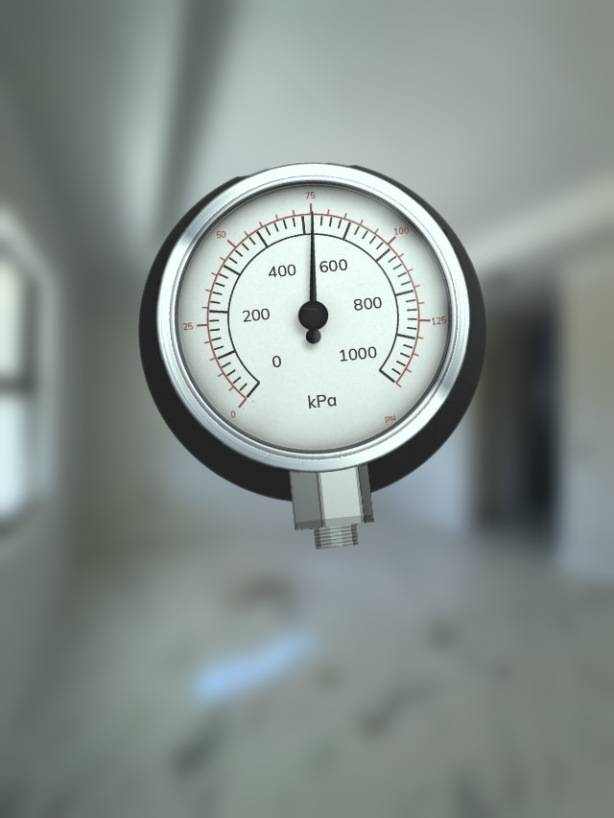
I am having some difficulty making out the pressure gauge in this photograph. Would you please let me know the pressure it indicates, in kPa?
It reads 520 kPa
